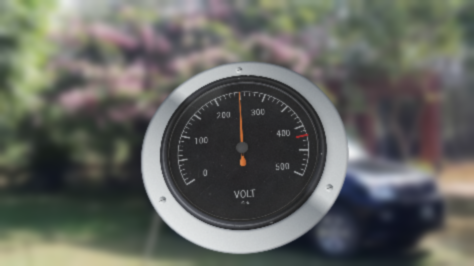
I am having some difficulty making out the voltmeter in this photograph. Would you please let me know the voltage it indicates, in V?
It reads 250 V
